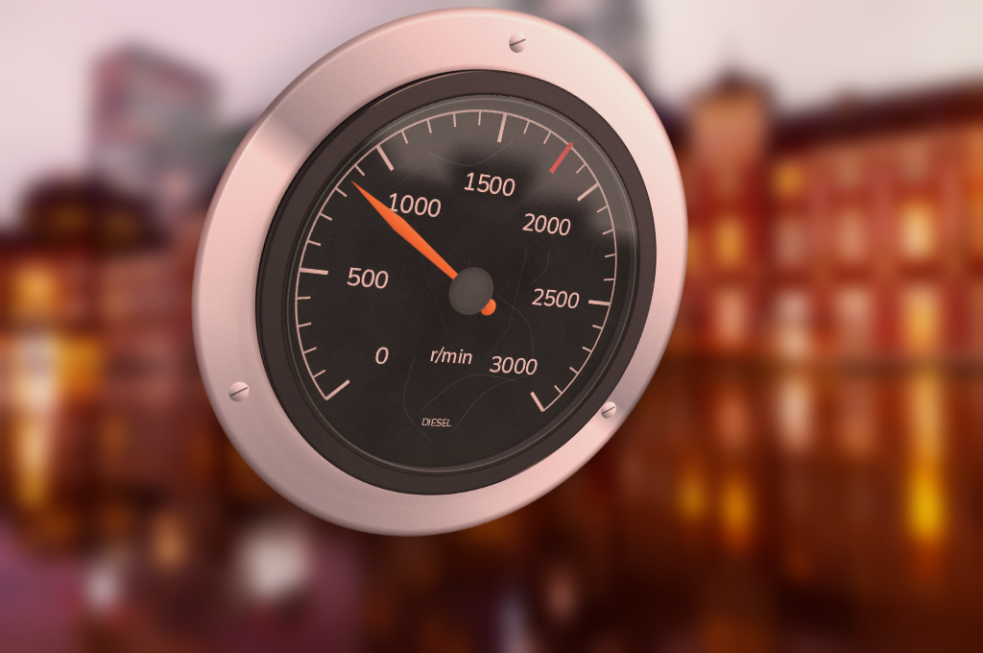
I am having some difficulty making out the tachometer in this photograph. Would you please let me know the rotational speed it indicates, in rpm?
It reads 850 rpm
